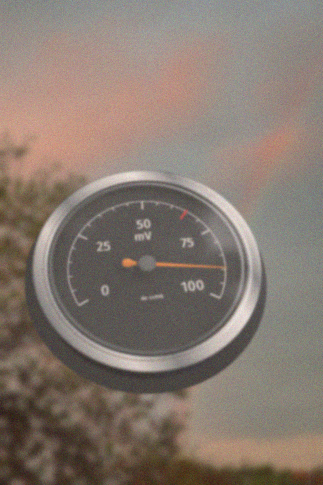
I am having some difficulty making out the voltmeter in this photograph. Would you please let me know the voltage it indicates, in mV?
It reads 90 mV
